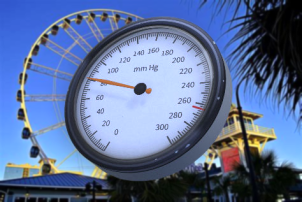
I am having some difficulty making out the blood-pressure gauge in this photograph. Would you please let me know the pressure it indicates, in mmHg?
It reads 80 mmHg
